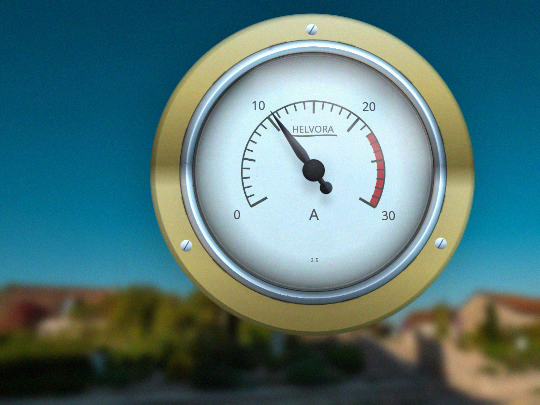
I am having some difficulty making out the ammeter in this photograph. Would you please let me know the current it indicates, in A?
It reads 10.5 A
